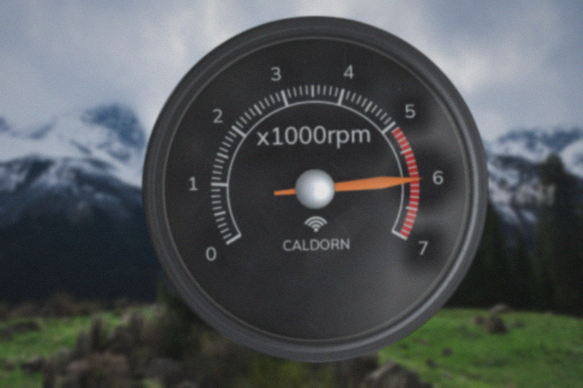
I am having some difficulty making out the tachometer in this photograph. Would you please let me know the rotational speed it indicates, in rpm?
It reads 6000 rpm
